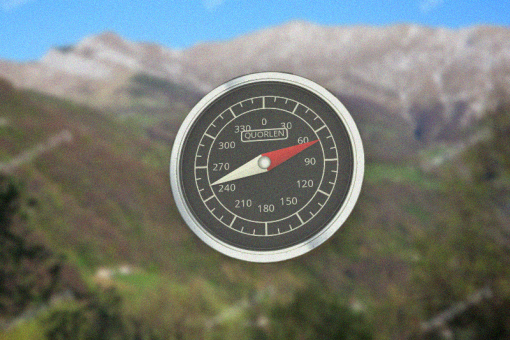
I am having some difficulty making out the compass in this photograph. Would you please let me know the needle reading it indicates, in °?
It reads 70 °
